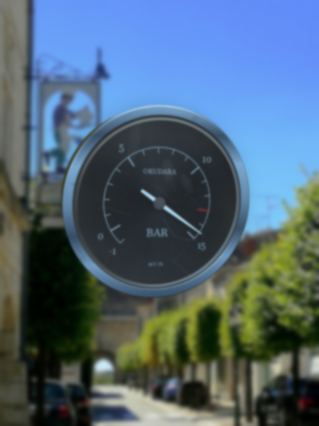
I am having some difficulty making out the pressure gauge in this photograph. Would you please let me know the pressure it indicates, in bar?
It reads 14.5 bar
